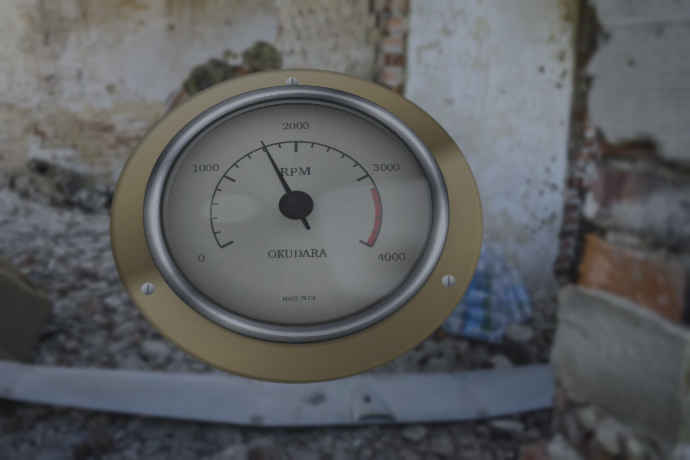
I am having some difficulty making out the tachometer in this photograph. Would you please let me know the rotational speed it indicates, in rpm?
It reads 1600 rpm
